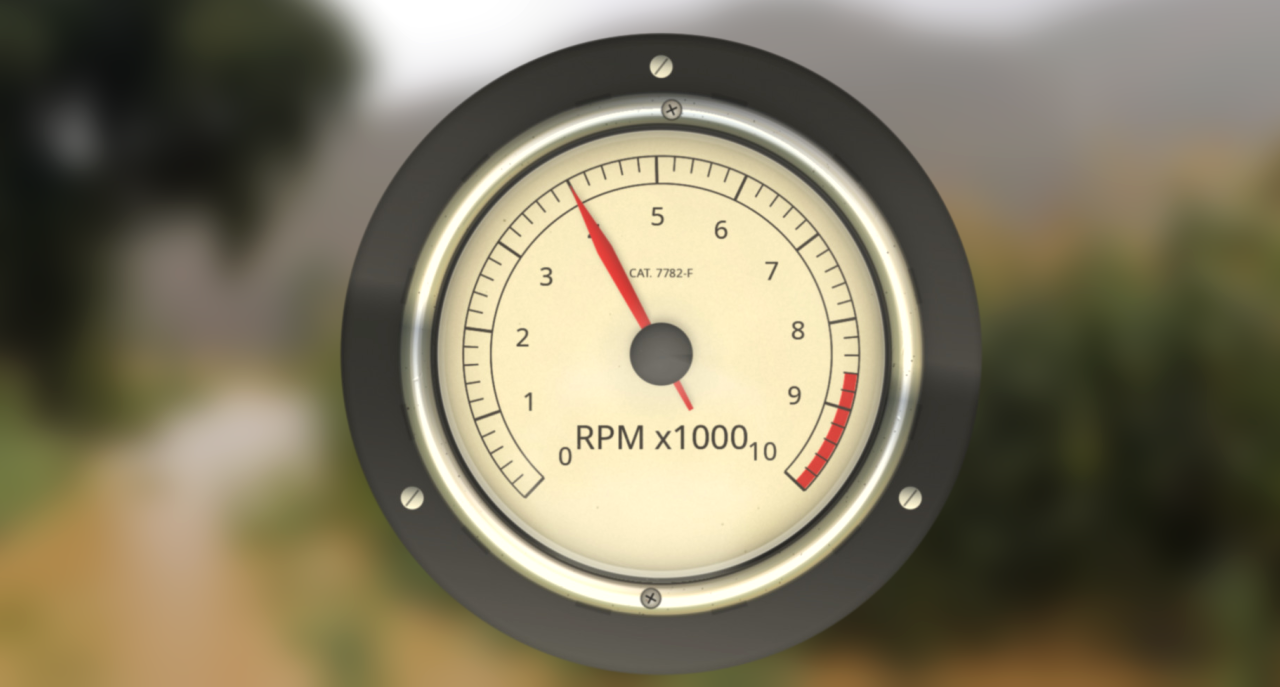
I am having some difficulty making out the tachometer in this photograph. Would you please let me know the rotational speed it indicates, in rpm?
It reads 4000 rpm
